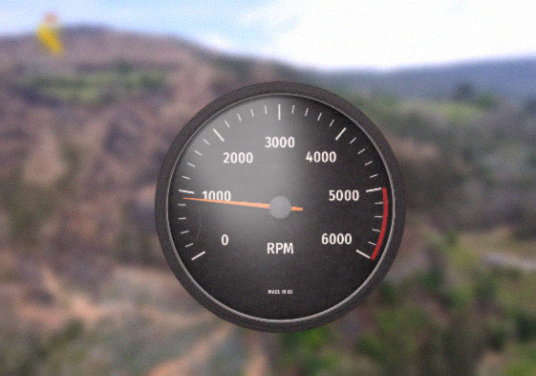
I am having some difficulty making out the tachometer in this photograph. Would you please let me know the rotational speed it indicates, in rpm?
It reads 900 rpm
